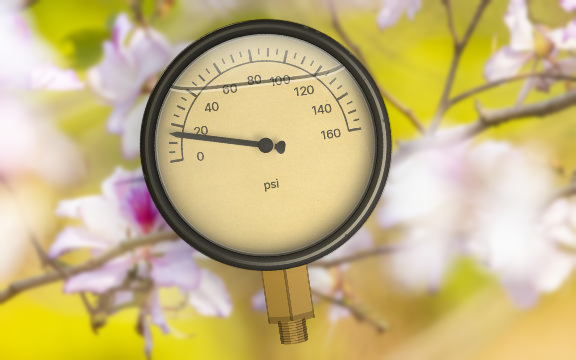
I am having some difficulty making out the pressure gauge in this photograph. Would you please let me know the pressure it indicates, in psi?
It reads 15 psi
